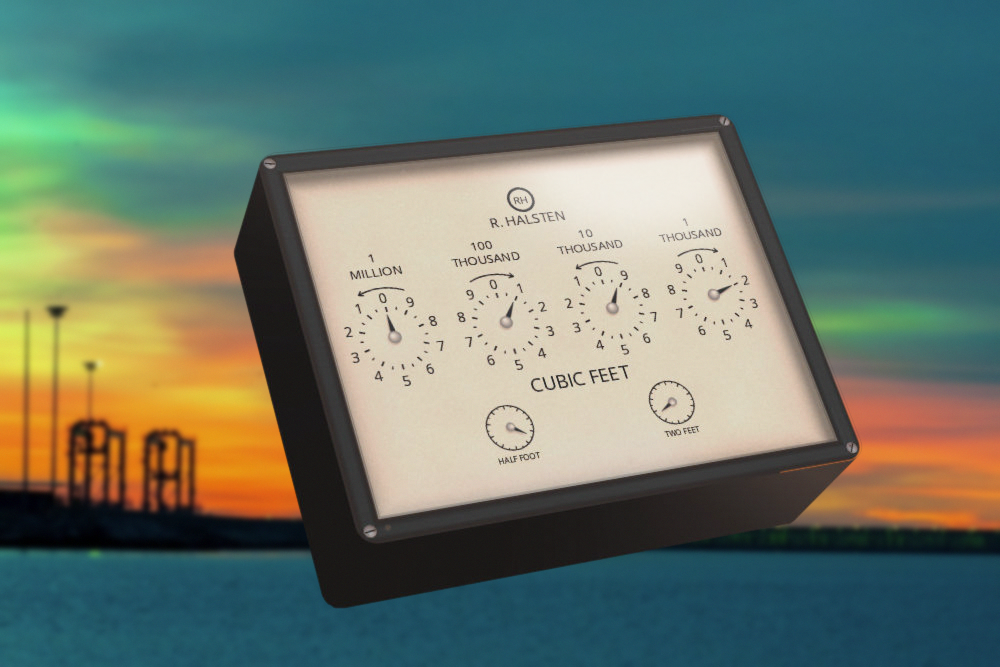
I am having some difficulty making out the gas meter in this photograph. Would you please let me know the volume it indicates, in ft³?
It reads 9200 ft³
